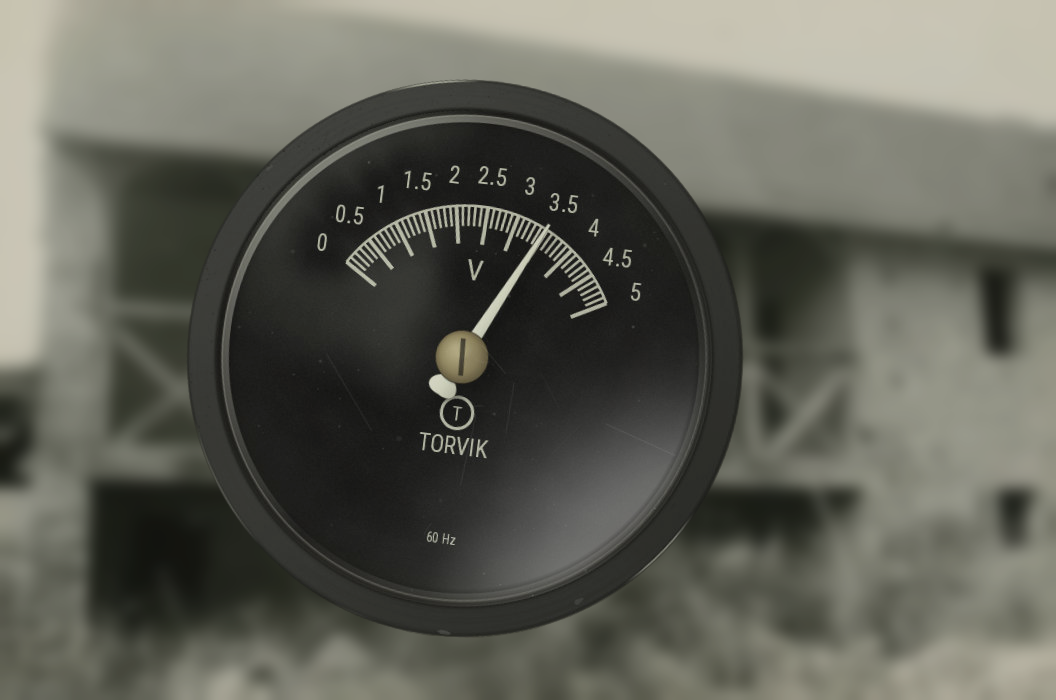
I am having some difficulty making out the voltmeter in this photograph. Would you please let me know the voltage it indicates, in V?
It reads 3.5 V
